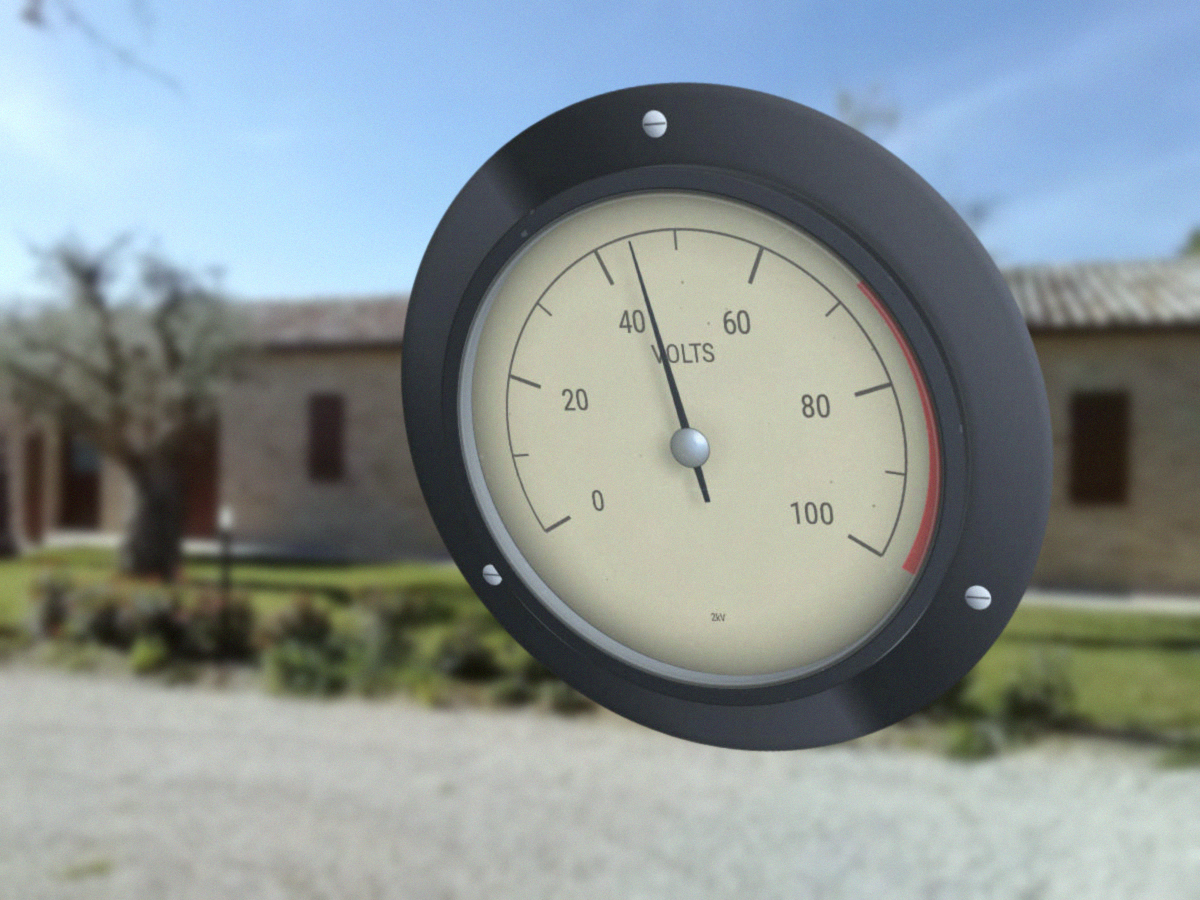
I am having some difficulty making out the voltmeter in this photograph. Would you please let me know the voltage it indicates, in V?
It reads 45 V
